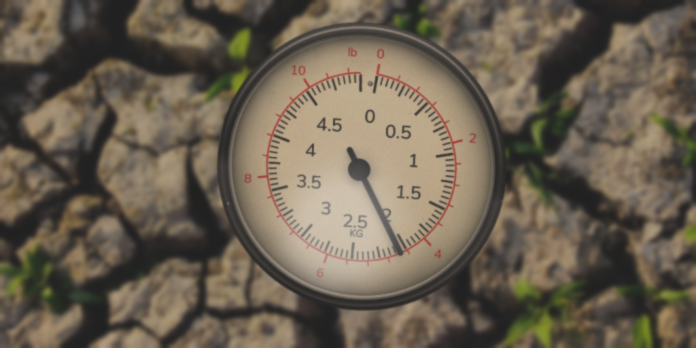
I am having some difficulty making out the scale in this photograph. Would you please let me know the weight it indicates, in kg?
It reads 2.05 kg
